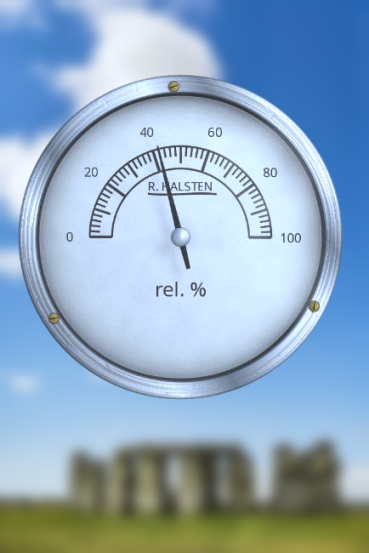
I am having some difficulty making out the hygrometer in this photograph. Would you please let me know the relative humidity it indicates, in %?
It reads 42 %
